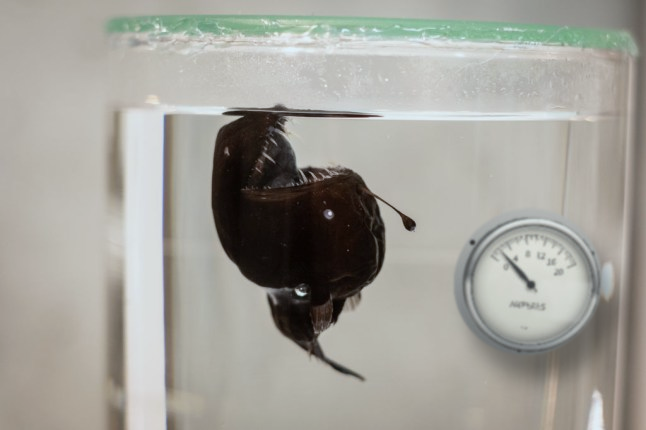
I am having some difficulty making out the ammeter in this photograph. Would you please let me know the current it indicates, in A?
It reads 2 A
